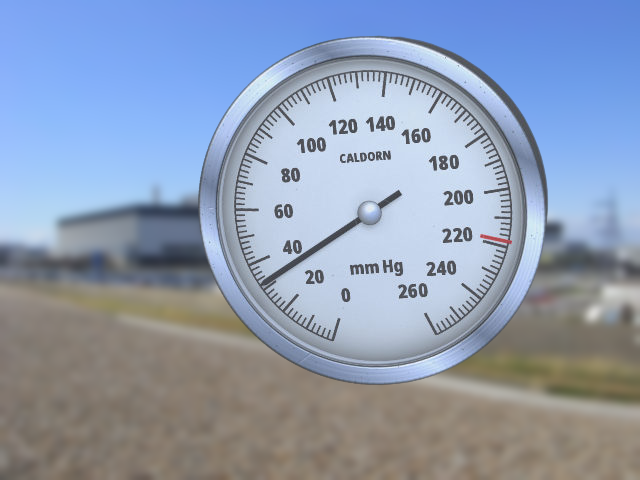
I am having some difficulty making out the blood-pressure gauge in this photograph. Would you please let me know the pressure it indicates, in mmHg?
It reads 32 mmHg
